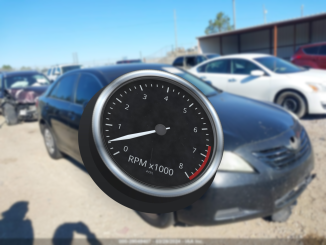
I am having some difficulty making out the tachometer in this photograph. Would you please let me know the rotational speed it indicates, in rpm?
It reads 400 rpm
